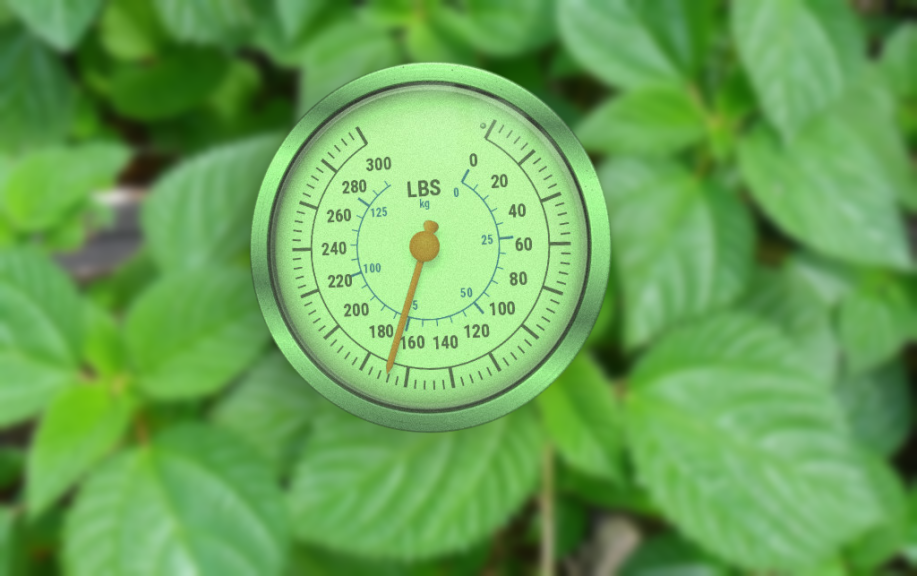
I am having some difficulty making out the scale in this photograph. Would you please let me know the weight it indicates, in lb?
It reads 168 lb
